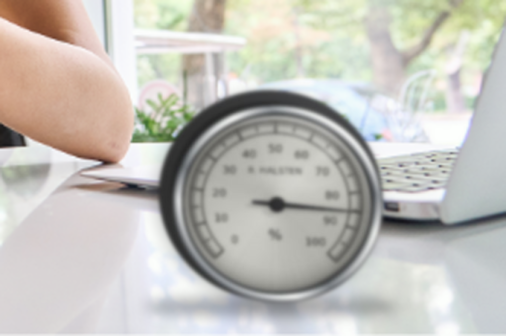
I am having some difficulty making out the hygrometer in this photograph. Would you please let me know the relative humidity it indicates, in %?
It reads 85 %
